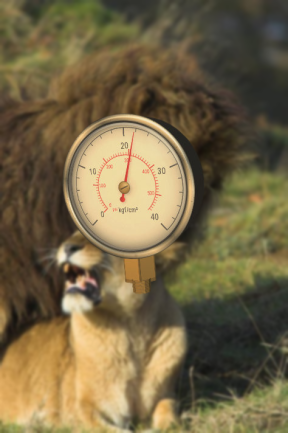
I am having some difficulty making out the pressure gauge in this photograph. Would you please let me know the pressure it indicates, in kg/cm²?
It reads 22 kg/cm²
